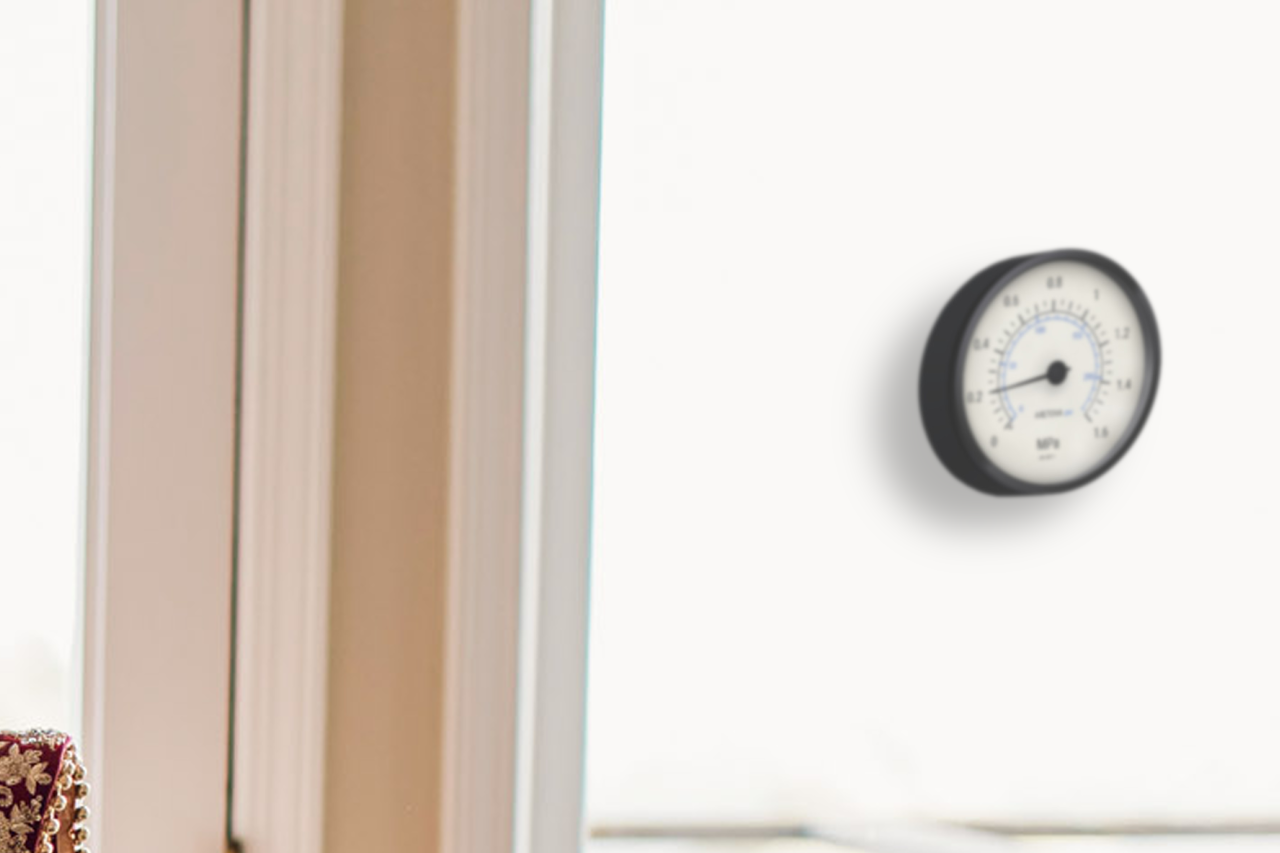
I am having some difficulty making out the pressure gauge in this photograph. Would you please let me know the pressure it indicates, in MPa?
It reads 0.2 MPa
